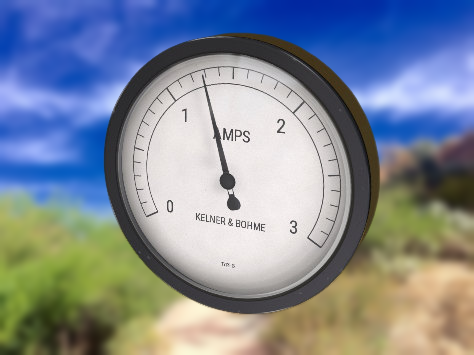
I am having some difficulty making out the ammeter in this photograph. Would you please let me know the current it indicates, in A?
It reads 1.3 A
